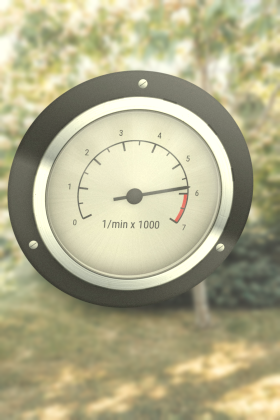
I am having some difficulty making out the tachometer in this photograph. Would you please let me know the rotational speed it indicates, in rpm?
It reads 5750 rpm
